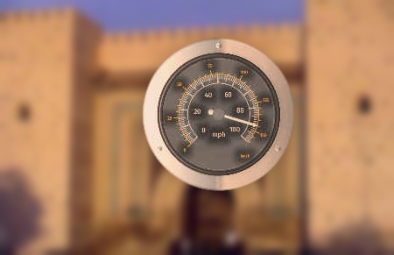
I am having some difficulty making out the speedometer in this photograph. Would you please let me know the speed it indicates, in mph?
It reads 90 mph
